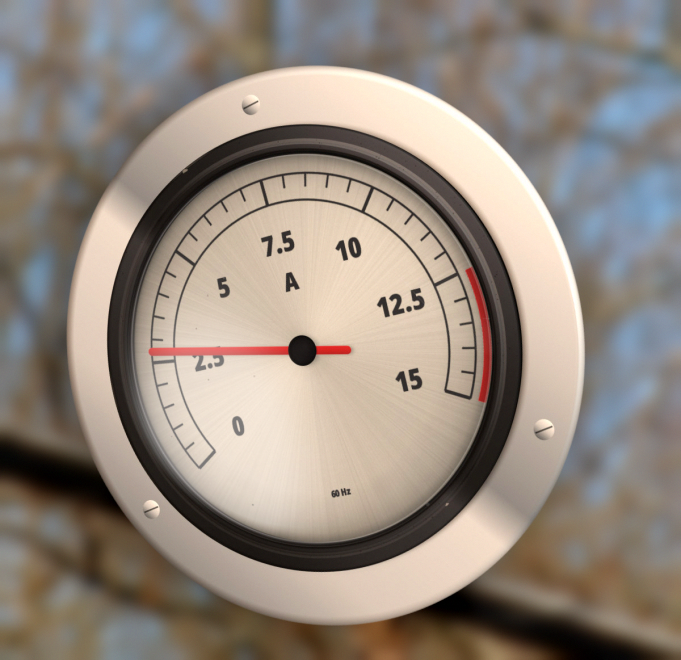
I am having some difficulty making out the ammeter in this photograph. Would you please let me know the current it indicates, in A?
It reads 2.75 A
